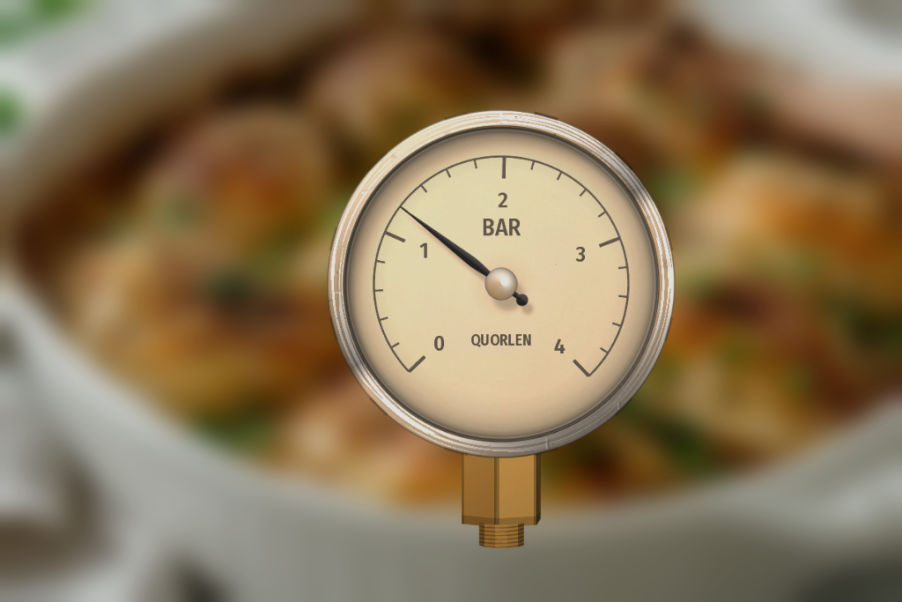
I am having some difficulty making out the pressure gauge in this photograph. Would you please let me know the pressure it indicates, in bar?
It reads 1.2 bar
